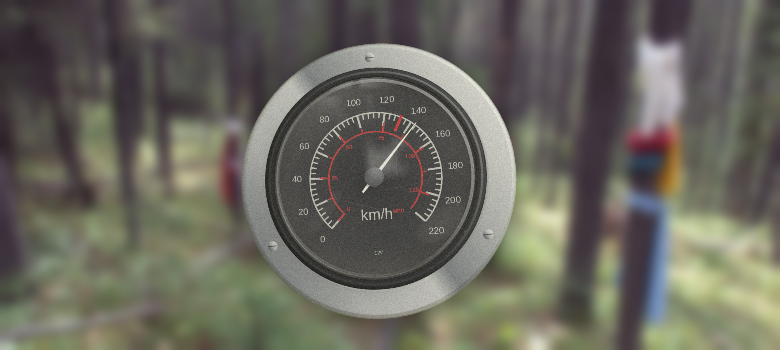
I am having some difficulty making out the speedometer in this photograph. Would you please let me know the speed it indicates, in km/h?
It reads 144 km/h
